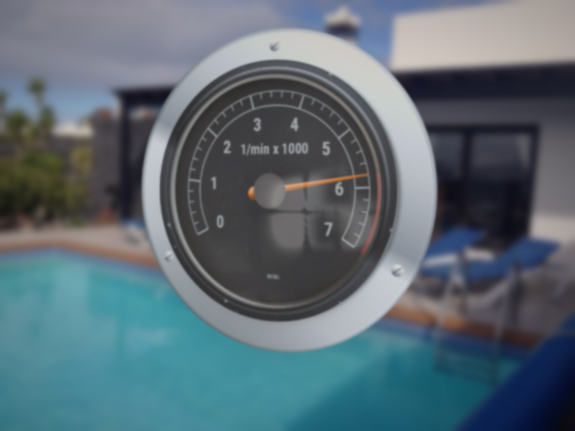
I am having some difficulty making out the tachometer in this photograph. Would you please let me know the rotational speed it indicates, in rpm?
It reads 5800 rpm
